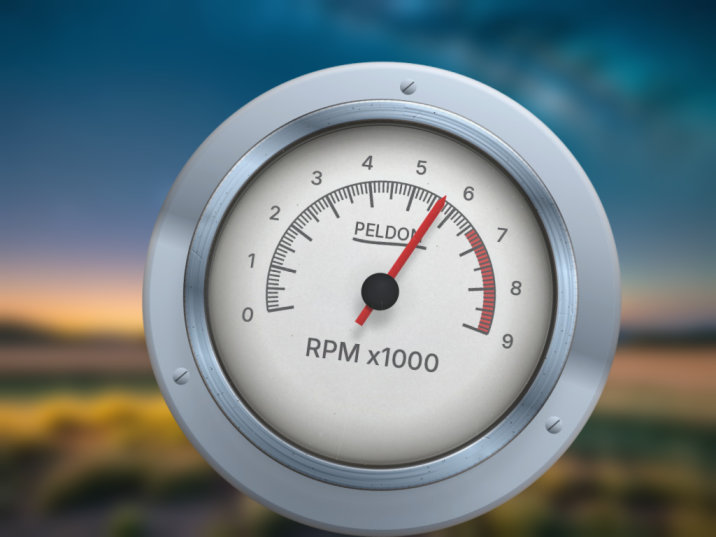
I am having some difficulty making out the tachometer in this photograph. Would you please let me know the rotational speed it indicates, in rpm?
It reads 5700 rpm
